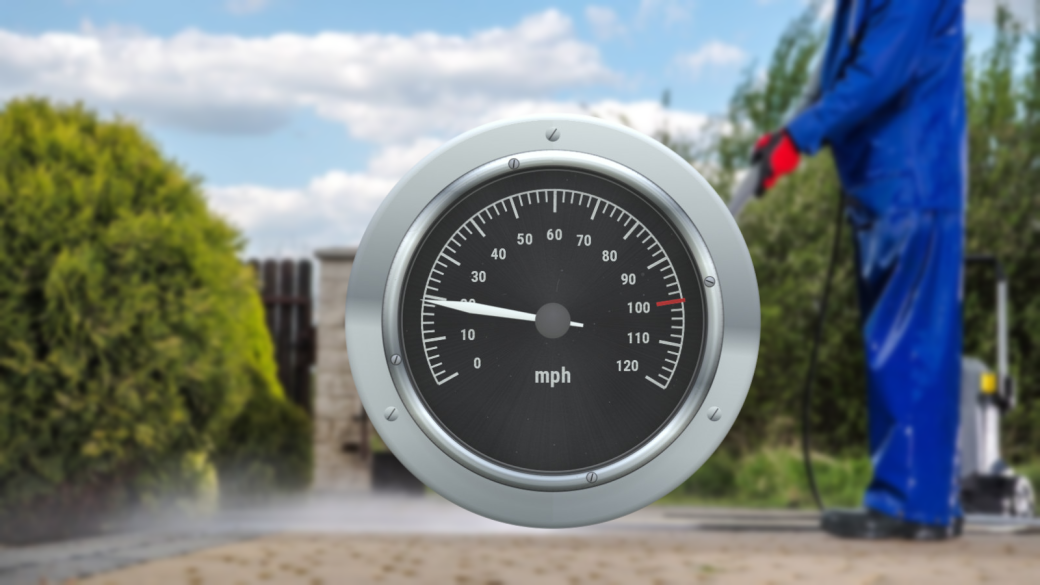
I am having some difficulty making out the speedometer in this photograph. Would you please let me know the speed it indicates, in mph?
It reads 19 mph
